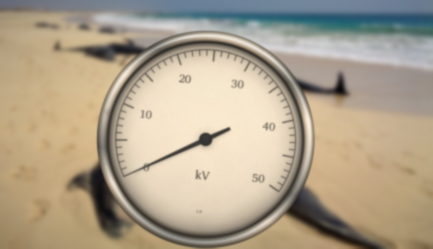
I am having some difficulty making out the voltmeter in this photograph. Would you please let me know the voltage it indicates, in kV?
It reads 0 kV
